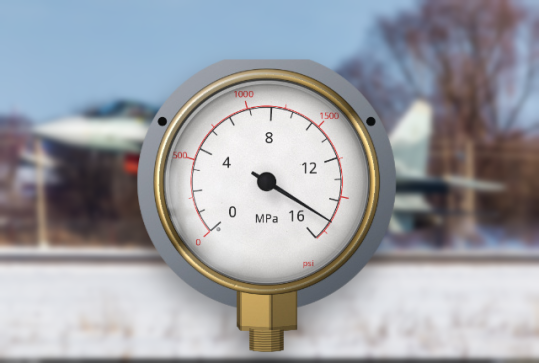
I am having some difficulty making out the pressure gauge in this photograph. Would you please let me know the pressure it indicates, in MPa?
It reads 15 MPa
